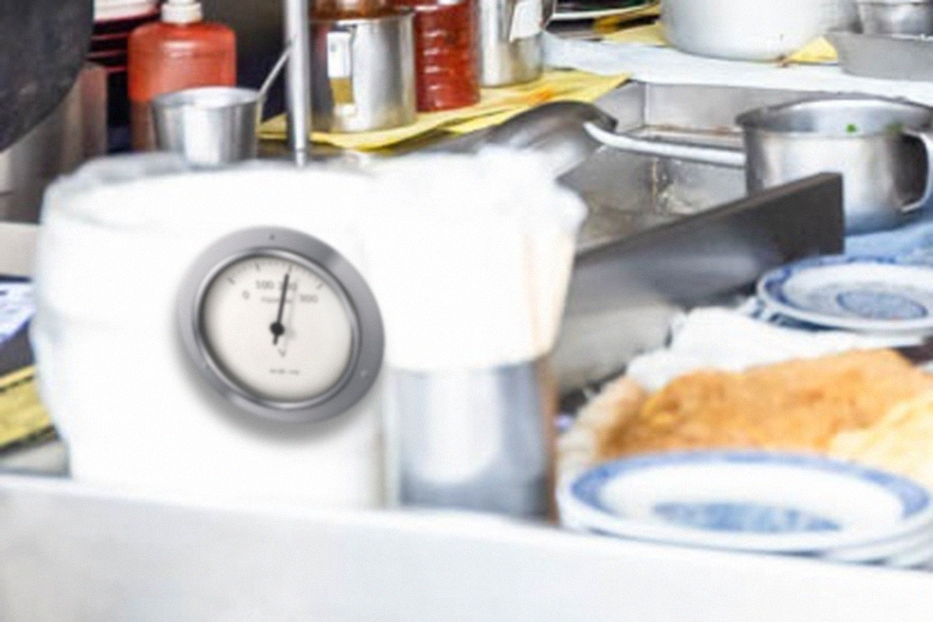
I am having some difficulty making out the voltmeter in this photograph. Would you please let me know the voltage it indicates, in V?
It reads 200 V
